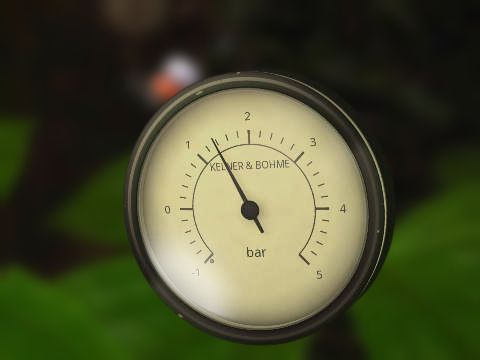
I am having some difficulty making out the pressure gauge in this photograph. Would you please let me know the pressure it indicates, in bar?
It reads 1.4 bar
